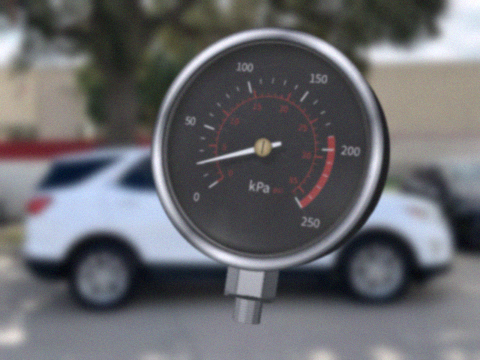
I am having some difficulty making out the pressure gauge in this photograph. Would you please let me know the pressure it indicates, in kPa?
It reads 20 kPa
